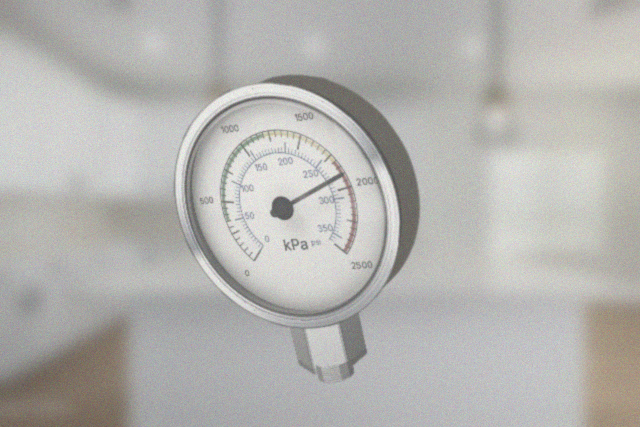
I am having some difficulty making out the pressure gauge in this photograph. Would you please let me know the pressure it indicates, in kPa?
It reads 1900 kPa
